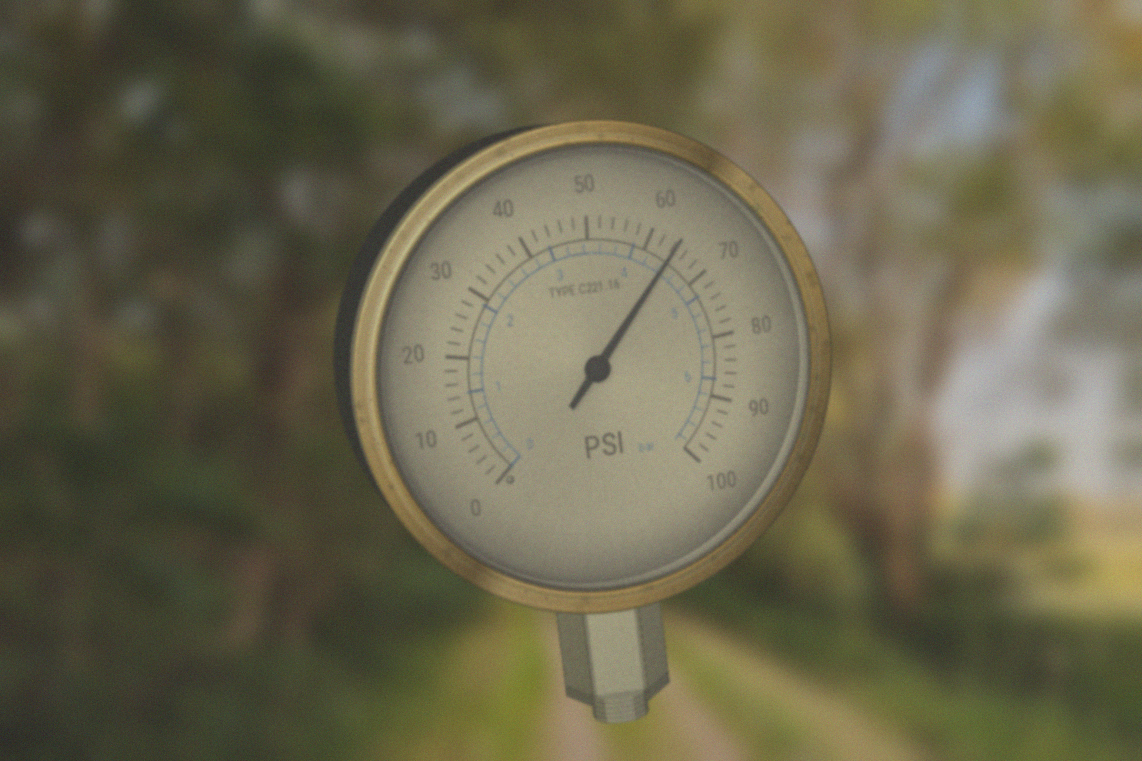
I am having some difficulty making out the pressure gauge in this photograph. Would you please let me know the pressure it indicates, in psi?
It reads 64 psi
